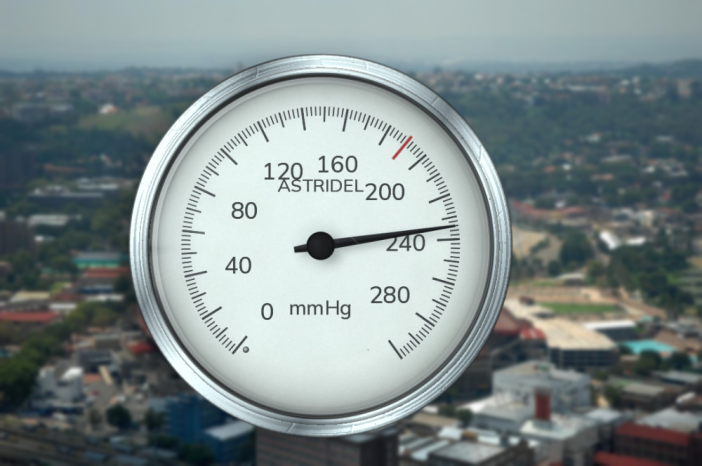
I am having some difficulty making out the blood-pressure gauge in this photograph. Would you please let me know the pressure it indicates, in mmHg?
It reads 234 mmHg
